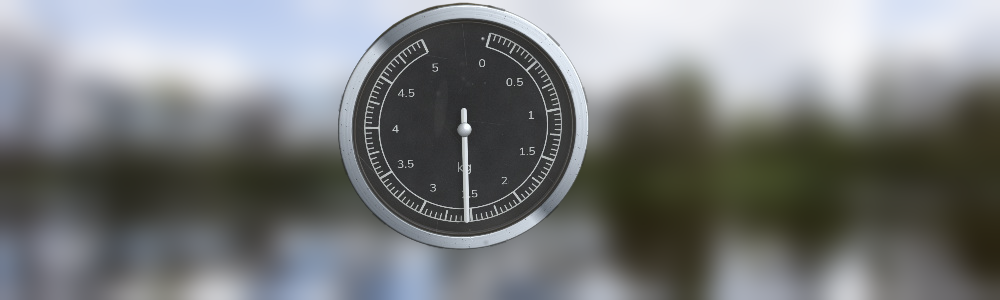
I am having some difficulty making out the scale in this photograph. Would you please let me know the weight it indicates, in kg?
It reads 2.55 kg
